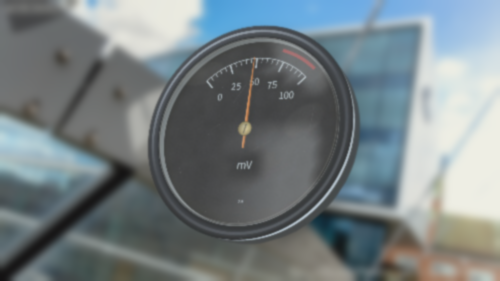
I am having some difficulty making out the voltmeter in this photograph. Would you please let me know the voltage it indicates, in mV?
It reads 50 mV
